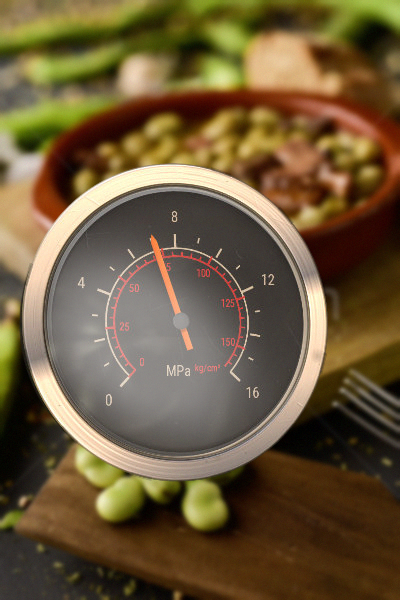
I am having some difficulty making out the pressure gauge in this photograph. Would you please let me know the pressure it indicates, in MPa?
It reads 7 MPa
